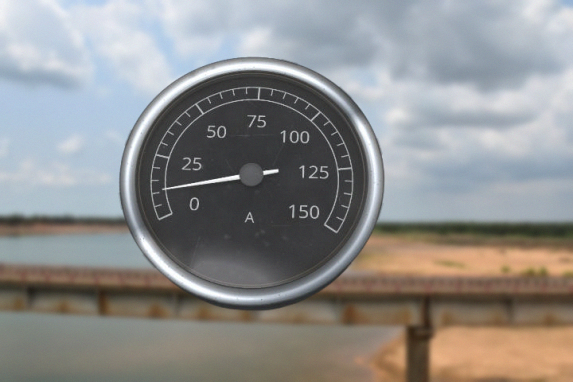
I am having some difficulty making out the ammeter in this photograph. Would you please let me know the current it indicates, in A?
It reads 10 A
